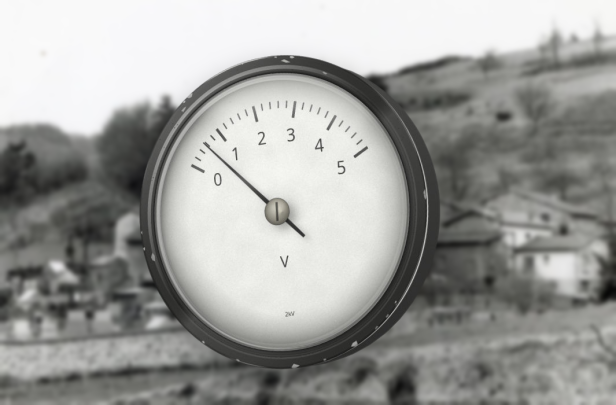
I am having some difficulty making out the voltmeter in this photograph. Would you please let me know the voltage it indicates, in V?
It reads 0.6 V
